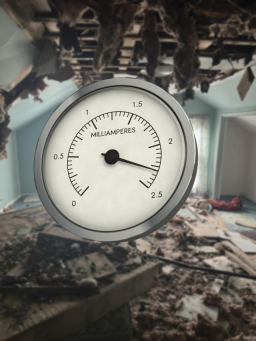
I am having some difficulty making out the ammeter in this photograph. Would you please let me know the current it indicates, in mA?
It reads 2.3 mA
